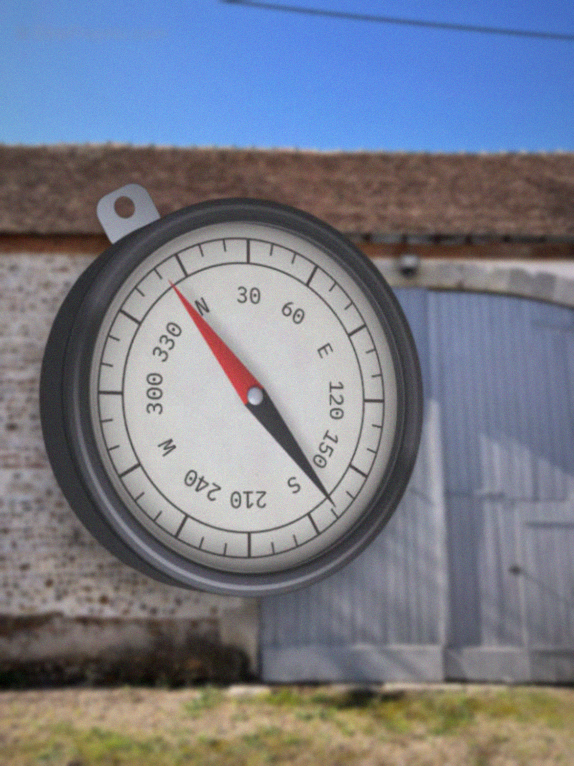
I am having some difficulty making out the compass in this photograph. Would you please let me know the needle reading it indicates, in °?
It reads 350 °
